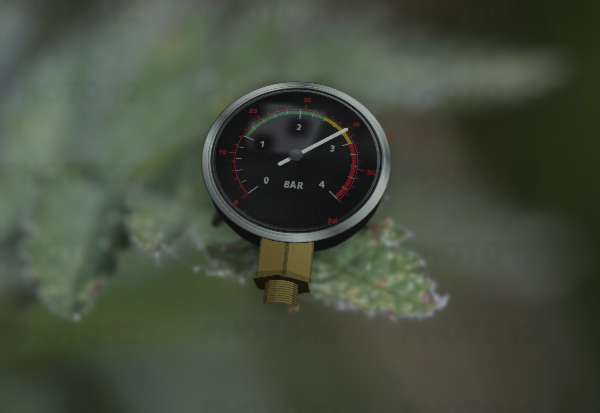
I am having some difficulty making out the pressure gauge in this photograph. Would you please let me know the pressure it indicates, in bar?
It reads 2.8 bar
